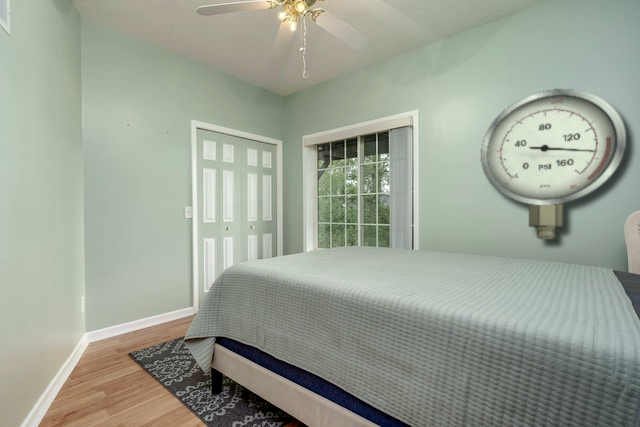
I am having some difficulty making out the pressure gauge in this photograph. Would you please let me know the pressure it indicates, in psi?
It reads 140 psi
